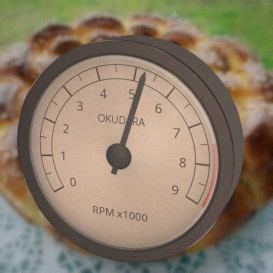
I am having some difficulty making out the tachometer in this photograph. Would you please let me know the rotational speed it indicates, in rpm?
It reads 5250 rpm
